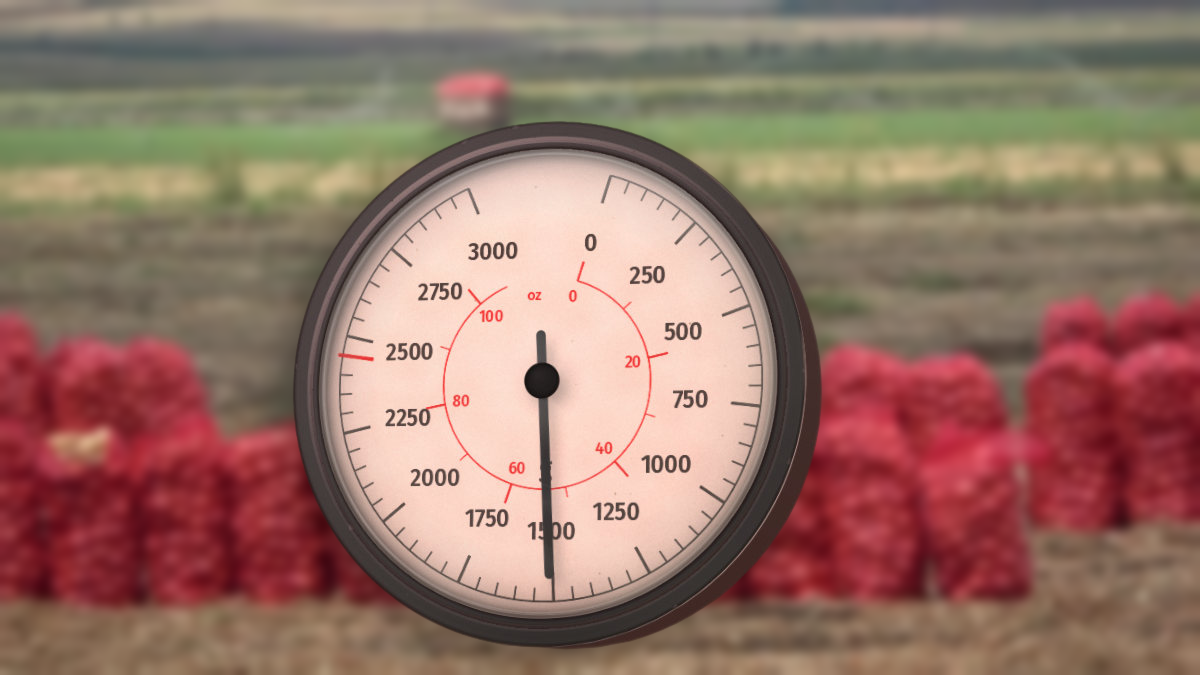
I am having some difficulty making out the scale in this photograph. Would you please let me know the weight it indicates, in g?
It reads 1500 g
